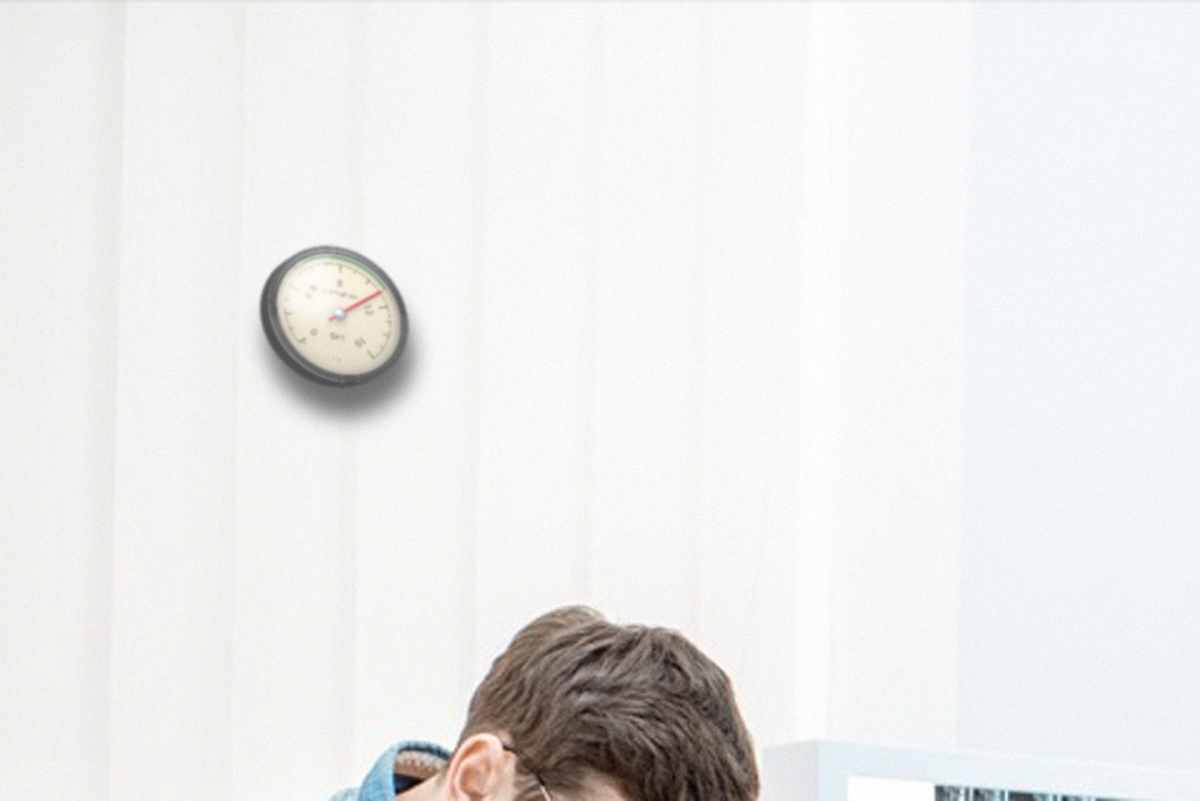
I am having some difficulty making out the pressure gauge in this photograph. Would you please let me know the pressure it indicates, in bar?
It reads 11 bar
